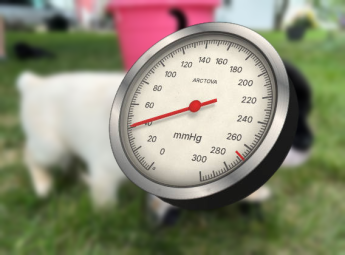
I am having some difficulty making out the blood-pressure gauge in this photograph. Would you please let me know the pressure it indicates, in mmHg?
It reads 40 mmHg
